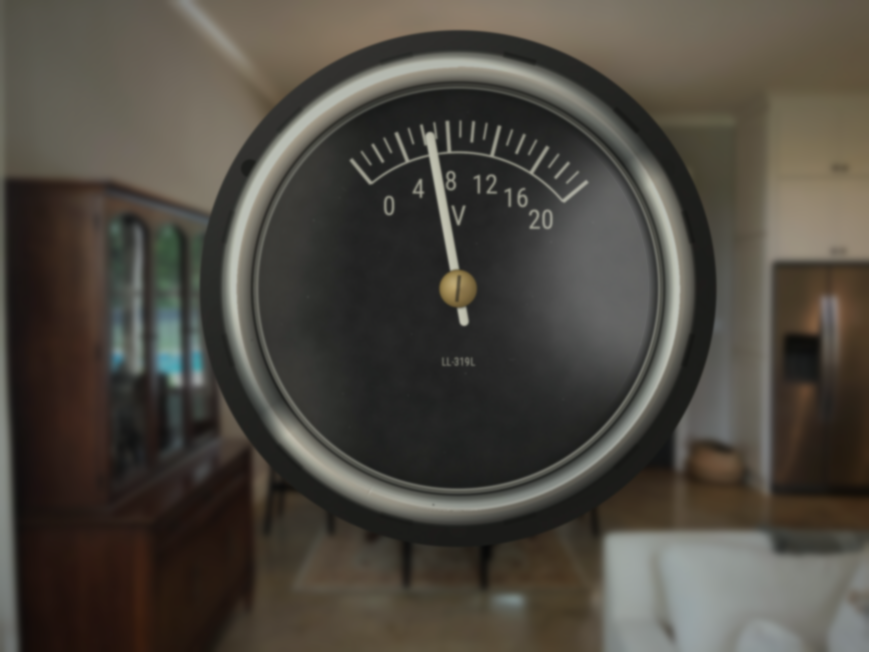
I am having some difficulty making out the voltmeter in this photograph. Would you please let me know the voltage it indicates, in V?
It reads 6.5 V
